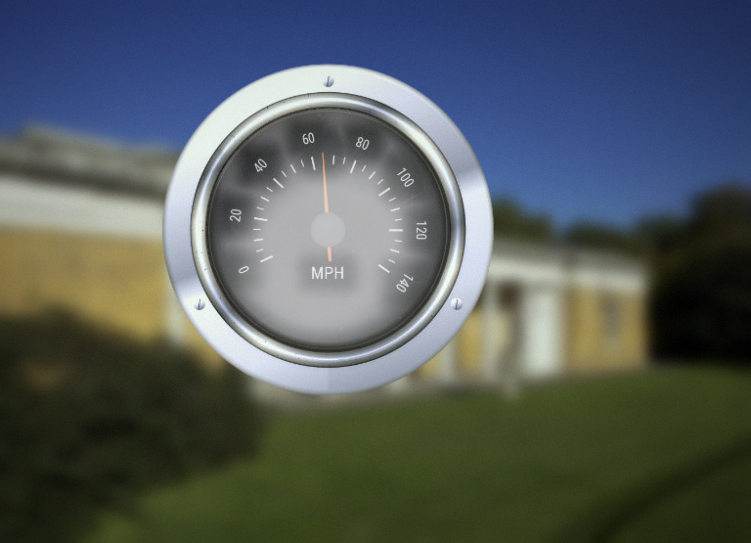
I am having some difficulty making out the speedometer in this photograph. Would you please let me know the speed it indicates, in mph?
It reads 65 mph
